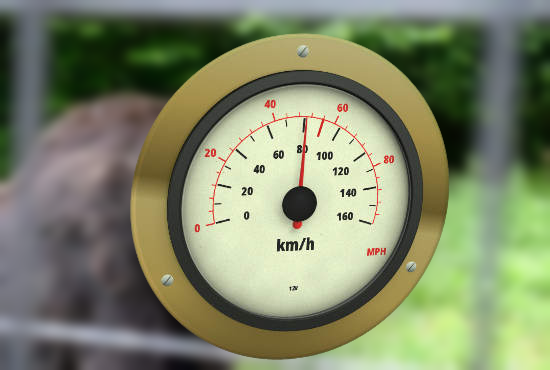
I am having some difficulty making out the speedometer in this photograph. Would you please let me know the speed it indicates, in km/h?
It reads 80 km/h
